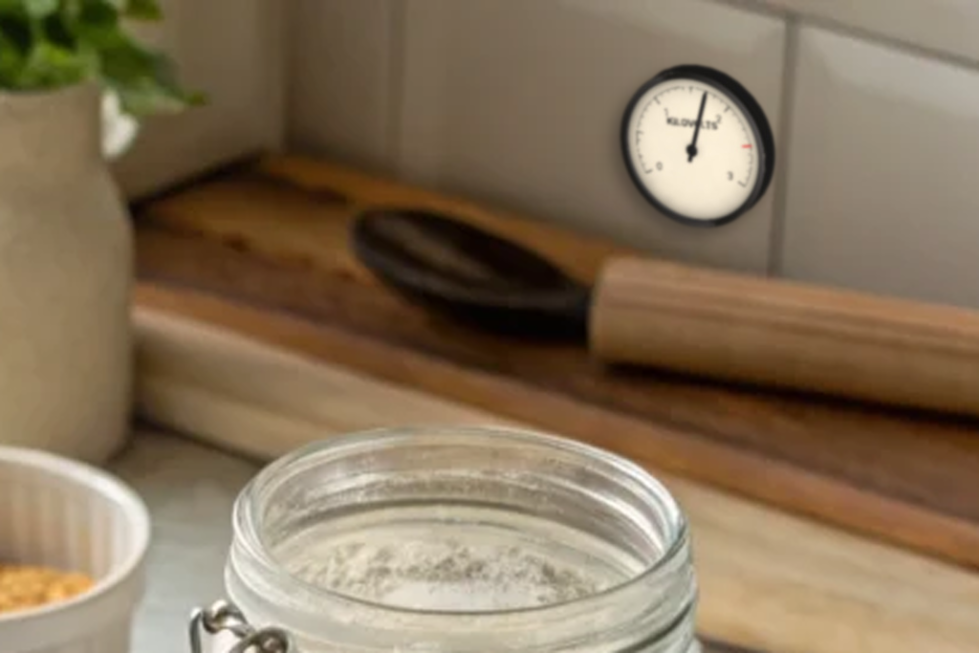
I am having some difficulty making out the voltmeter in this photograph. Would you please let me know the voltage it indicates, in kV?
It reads 1.7 kV
